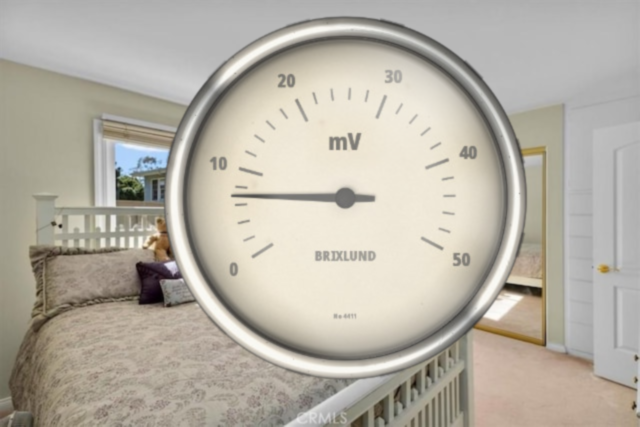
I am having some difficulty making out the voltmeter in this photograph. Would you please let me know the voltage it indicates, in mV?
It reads 7 mV
